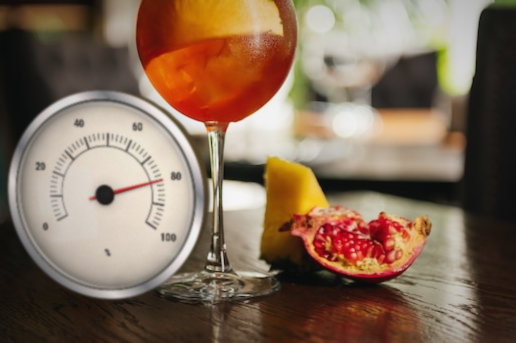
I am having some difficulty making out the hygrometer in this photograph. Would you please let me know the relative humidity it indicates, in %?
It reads 80 %
